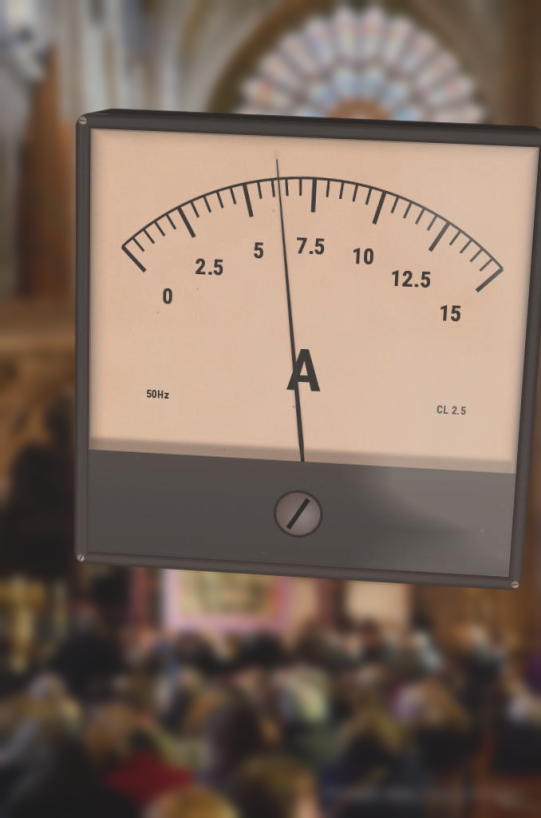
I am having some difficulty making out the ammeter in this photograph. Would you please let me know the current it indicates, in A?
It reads 6.25 A
